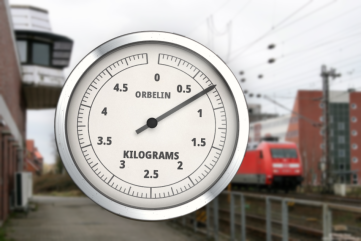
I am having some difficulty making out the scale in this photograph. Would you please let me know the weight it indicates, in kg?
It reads 0.75 kg
